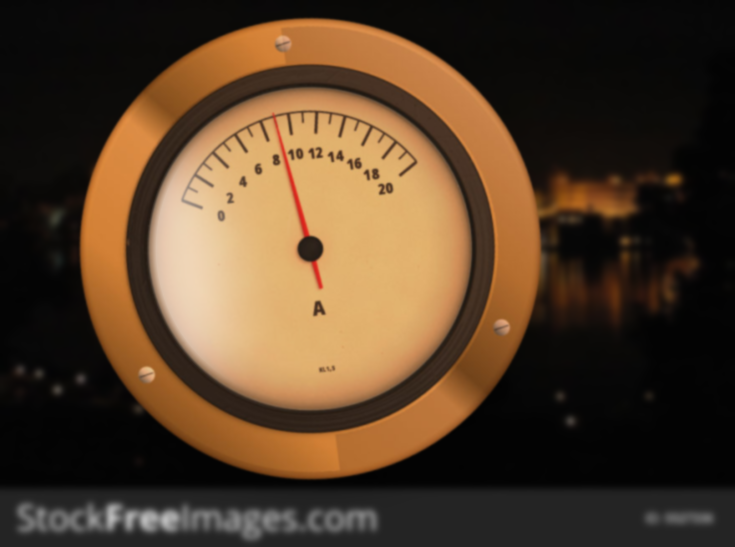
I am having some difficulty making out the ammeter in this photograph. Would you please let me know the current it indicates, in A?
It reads 9 A
